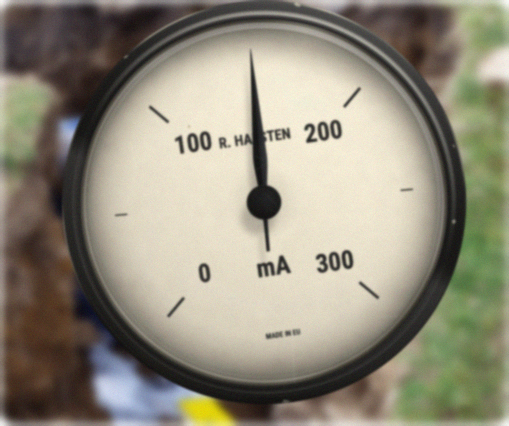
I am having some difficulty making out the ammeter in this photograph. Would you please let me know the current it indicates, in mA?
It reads 150 mA
